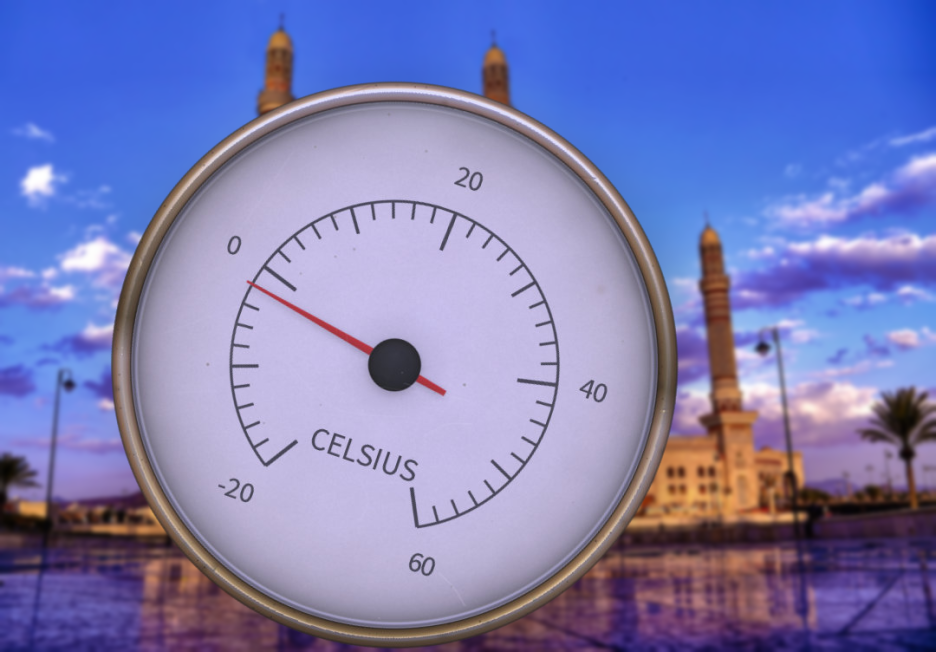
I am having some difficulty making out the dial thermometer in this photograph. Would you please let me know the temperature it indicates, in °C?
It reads -2 °C
